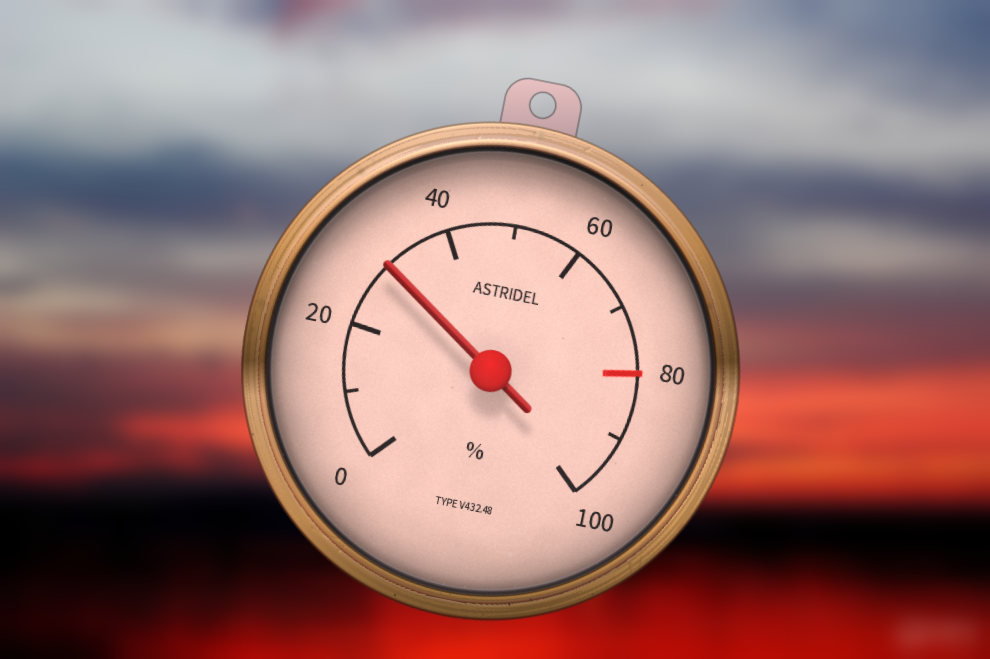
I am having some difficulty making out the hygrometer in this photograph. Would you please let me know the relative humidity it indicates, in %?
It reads 30 %
